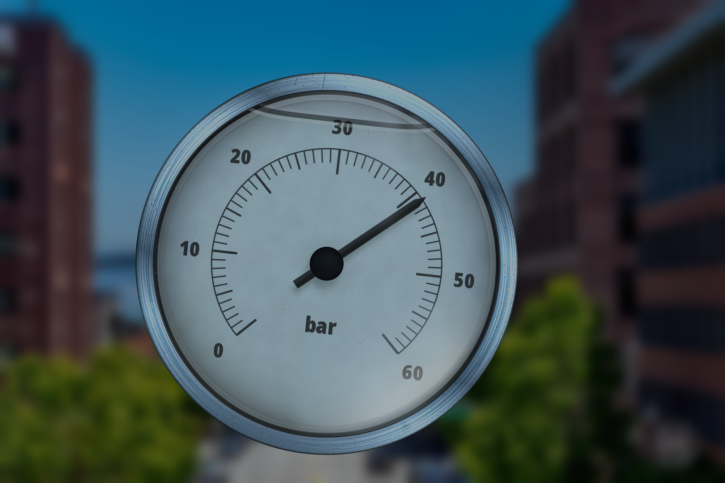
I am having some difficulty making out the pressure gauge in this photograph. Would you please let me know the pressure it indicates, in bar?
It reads 41 bar
